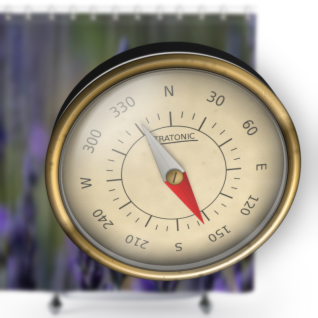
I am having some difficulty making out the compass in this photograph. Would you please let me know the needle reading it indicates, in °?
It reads 155 °
